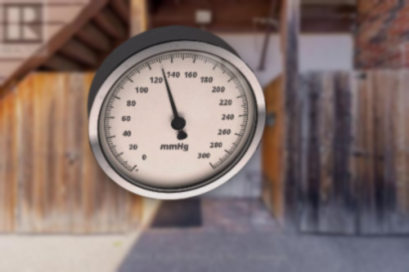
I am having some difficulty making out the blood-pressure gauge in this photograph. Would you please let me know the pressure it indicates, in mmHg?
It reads 130 mmHg
